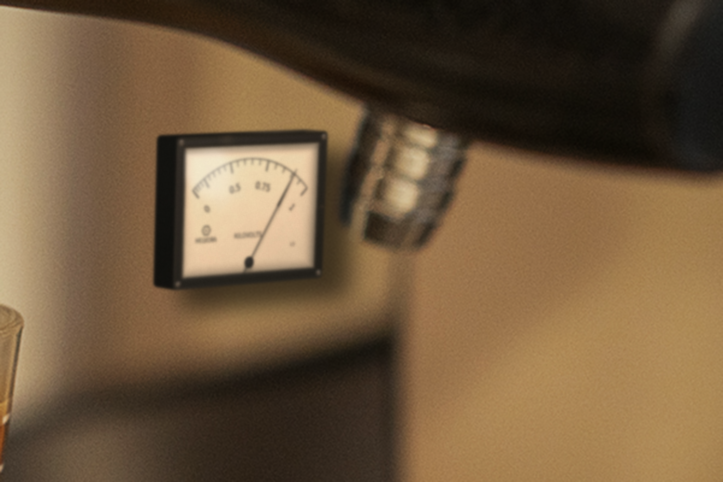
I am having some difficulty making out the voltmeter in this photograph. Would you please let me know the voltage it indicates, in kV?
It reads 0.9 kV
